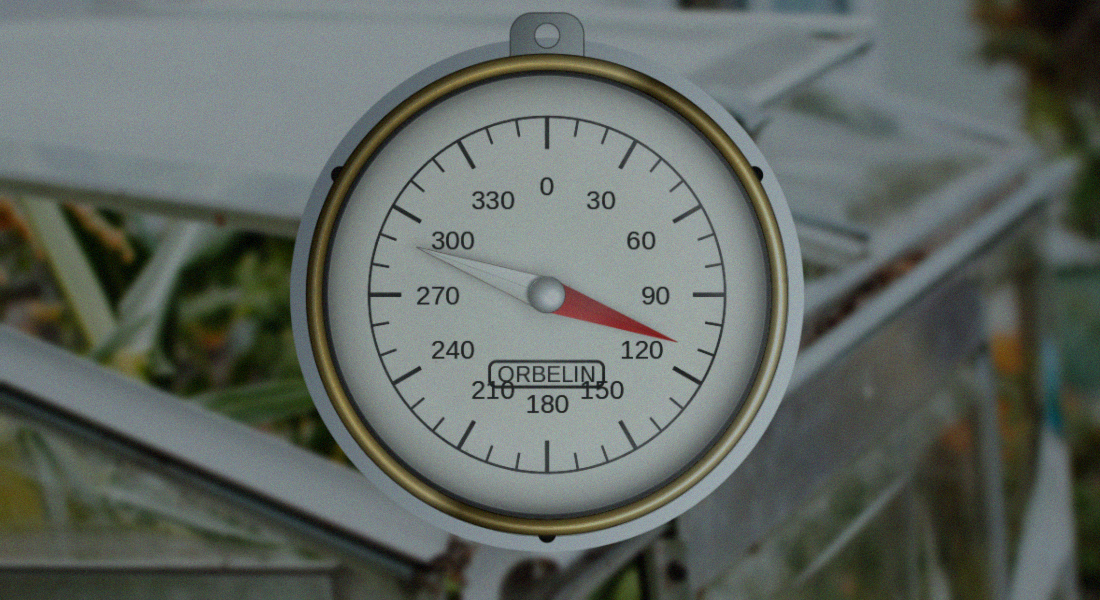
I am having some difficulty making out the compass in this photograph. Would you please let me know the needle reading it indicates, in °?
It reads 110 °
